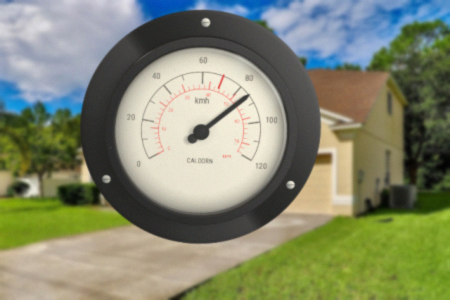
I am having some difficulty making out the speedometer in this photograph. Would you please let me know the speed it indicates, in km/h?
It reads 85 km/h
